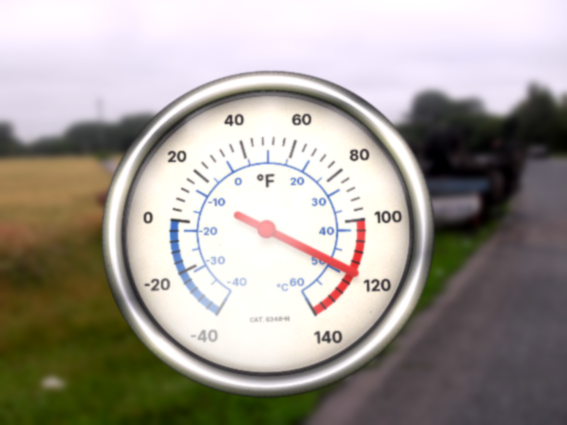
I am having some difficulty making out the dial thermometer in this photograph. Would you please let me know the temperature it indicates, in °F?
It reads 120 °F
